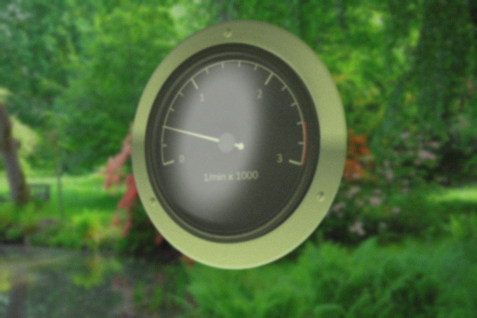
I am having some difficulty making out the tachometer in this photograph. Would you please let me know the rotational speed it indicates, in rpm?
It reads 400 rpm
